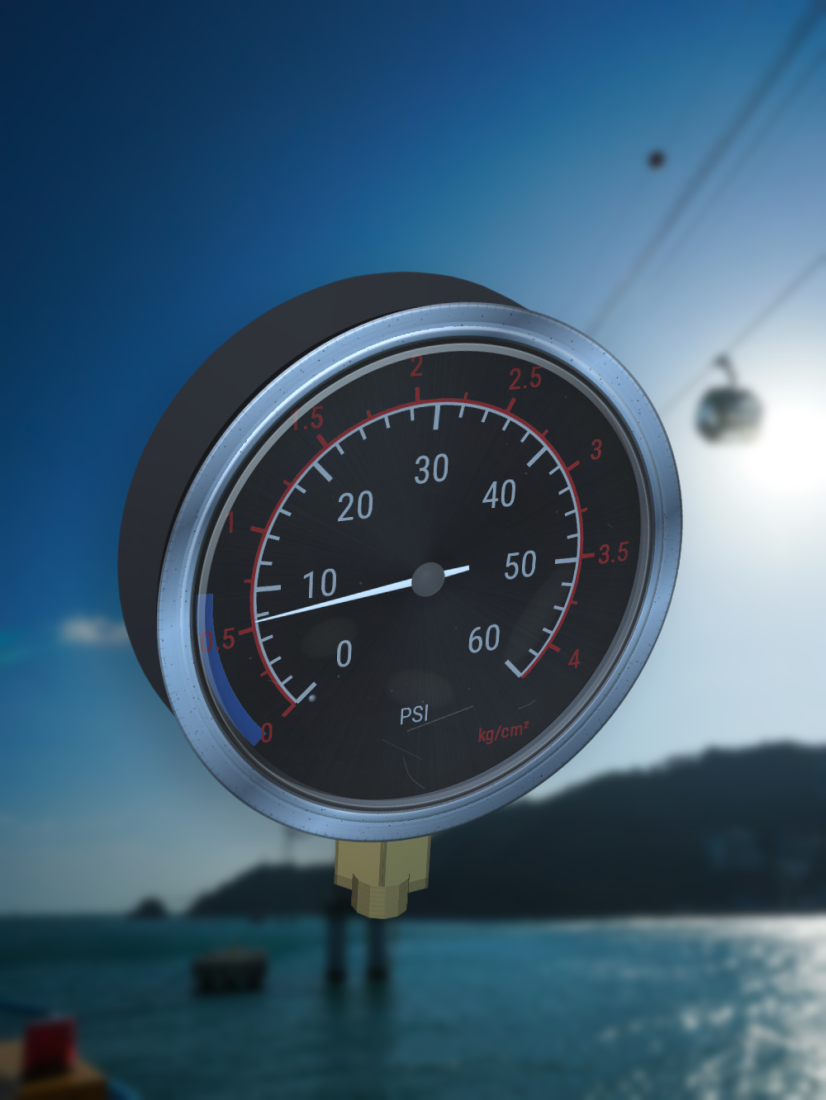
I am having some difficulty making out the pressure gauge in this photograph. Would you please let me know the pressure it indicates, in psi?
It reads 8 psi
